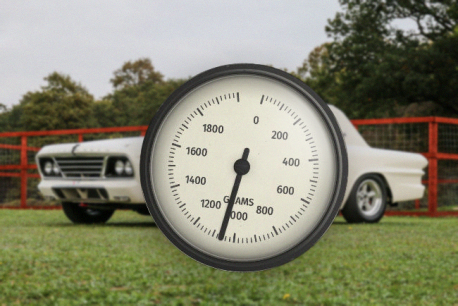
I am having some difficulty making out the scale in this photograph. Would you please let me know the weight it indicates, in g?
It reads 1060 g
